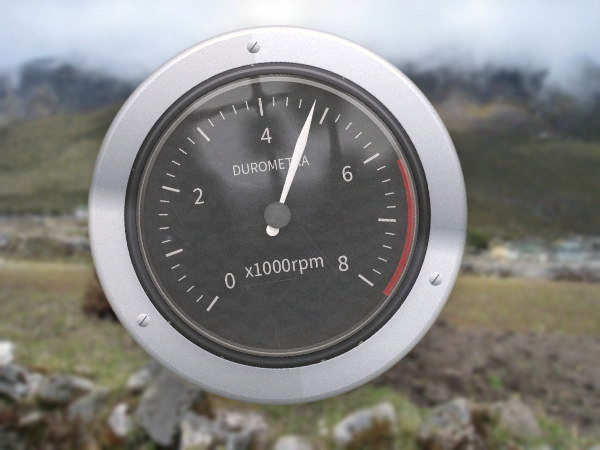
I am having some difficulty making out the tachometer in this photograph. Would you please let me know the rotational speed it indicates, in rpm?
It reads 4800 rpm
